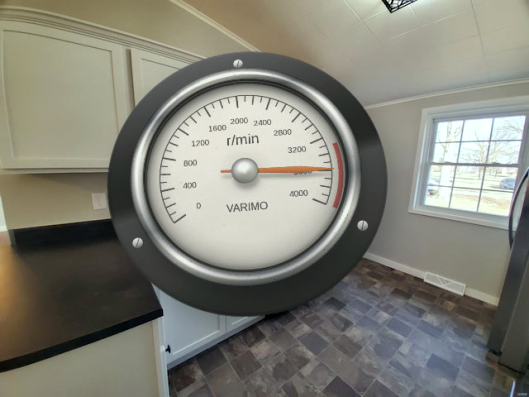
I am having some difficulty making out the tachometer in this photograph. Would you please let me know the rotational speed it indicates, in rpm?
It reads 3600 rpm
